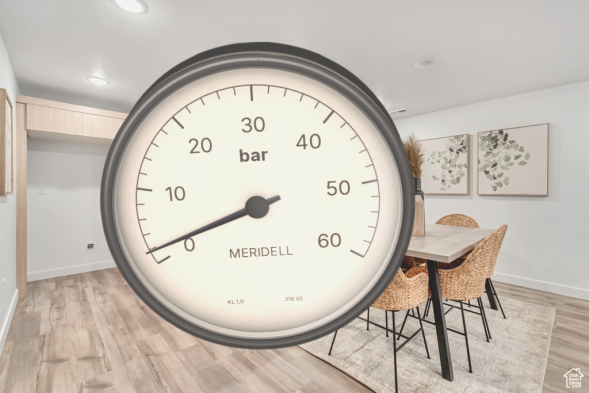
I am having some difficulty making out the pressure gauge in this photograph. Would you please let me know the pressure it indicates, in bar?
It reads 2 bar
